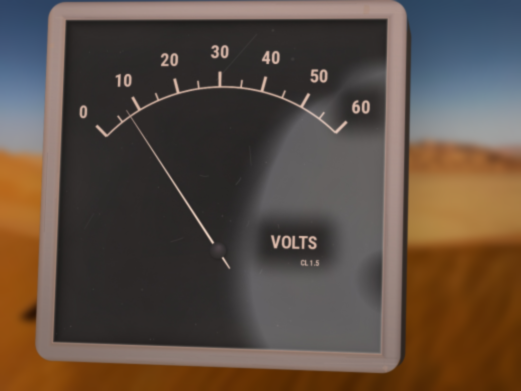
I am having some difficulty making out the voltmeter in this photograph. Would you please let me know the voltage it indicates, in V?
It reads 7.5 V
